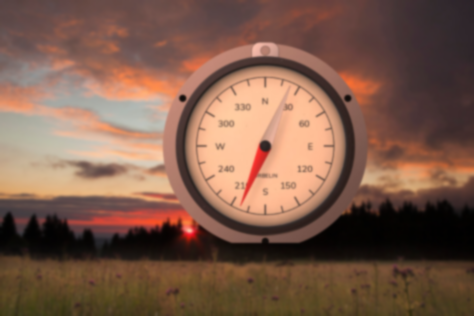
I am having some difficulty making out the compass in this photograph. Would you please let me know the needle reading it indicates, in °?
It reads 202.5 °
